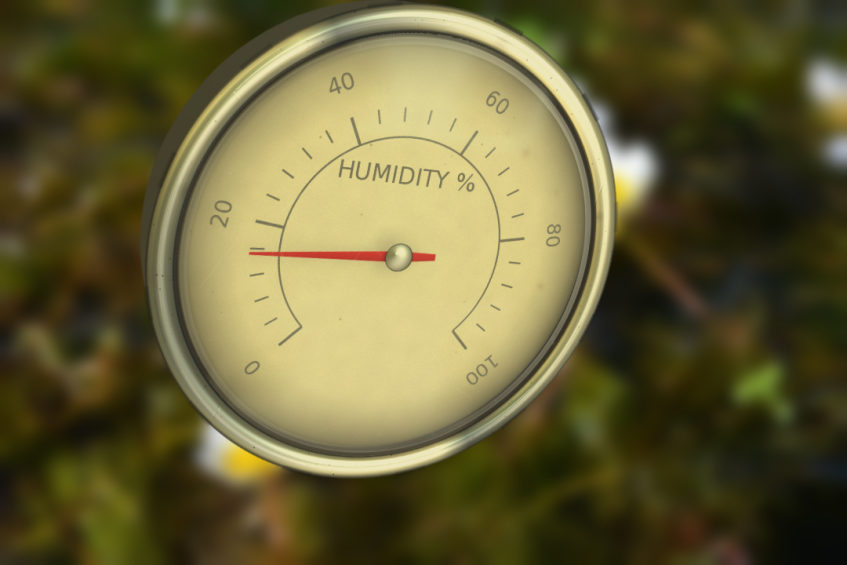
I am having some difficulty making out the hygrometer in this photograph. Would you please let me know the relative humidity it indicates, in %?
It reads 16 %
